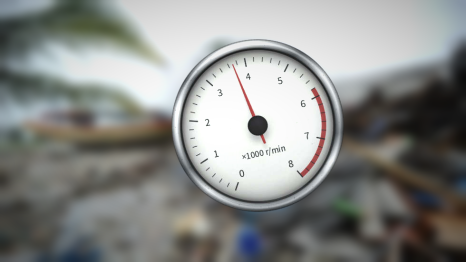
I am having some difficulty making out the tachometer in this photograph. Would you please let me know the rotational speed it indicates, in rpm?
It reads 3700 rpm
